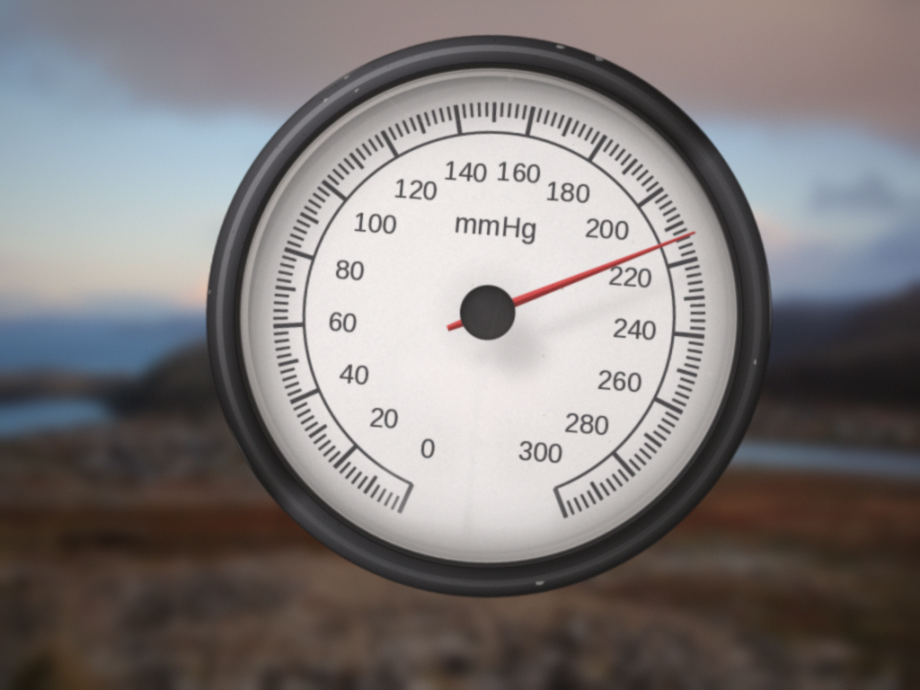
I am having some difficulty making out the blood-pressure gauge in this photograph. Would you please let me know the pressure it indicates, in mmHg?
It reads 214 mmHg
